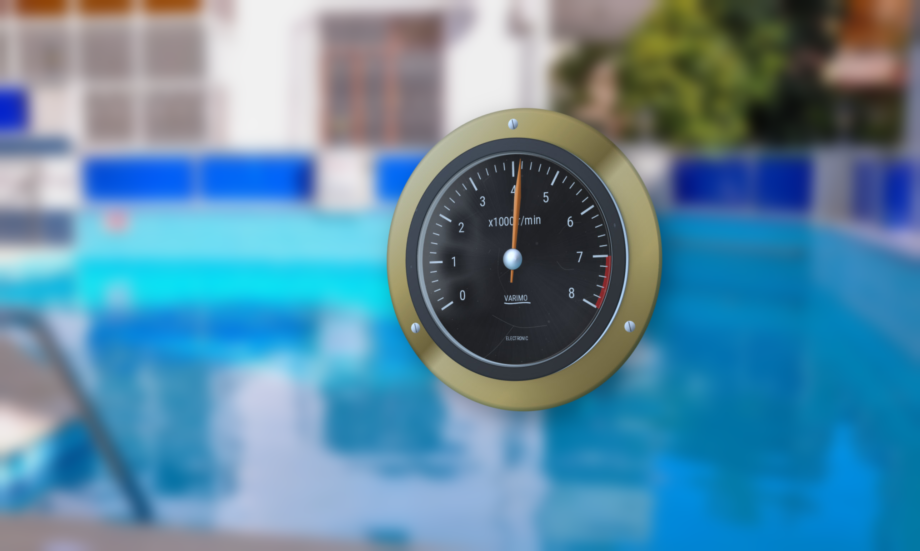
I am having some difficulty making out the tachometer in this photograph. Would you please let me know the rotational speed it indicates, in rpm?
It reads 4200 rpm
